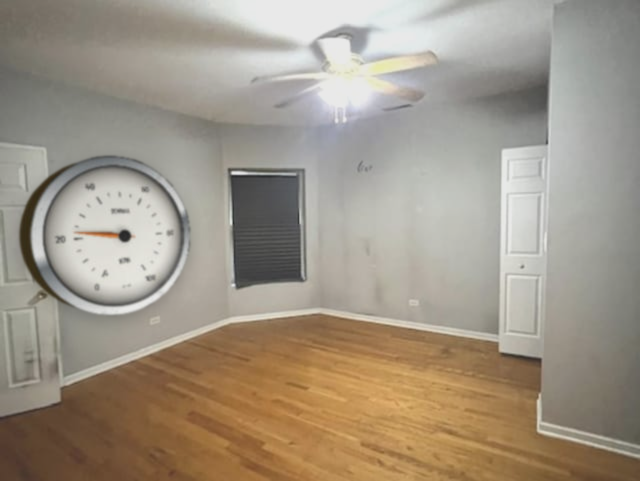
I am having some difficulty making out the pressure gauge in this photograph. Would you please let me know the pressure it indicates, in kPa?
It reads 22.5 kPa
